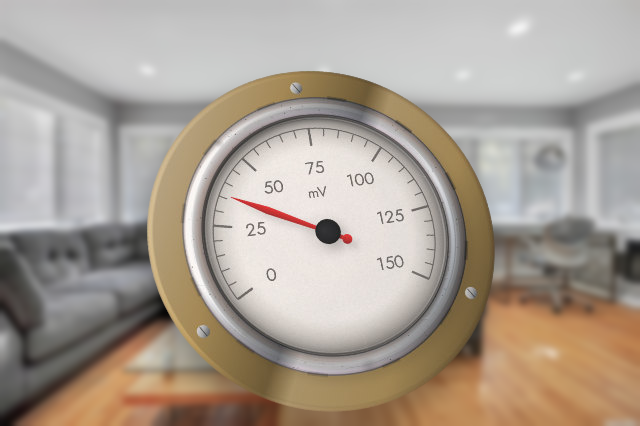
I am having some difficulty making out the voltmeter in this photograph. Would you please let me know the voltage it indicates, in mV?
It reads 35 mV
